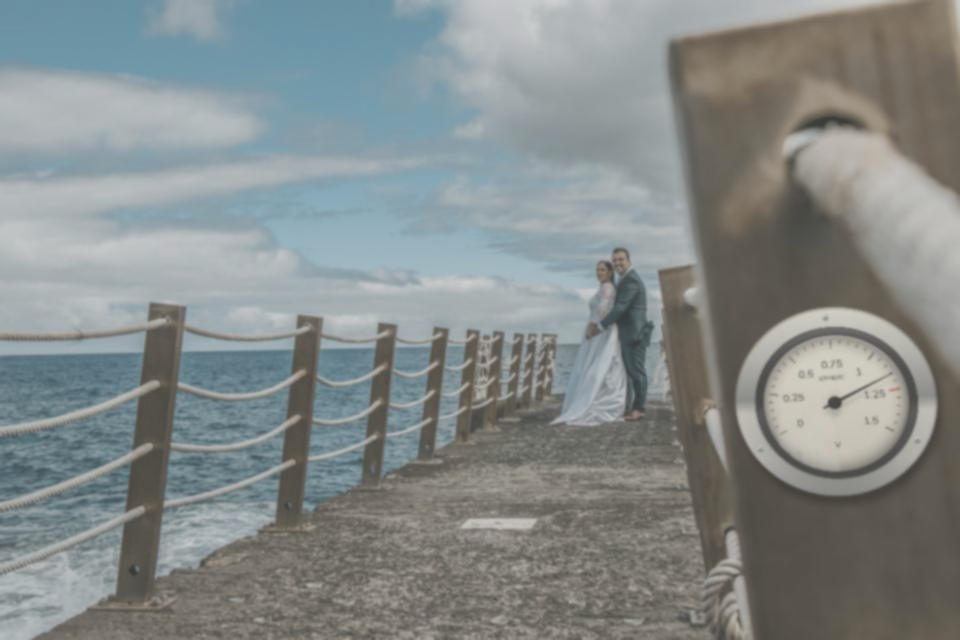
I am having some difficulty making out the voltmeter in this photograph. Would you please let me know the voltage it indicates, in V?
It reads 1.15 V
